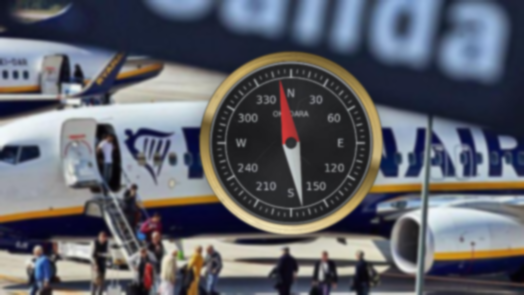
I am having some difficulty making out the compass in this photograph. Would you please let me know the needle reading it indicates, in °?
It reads 350 °
